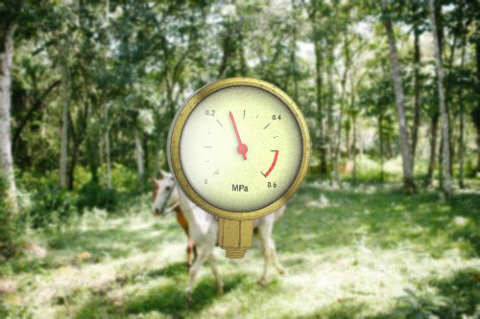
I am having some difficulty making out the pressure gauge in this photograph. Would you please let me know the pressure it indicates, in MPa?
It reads 0.25 MPa
